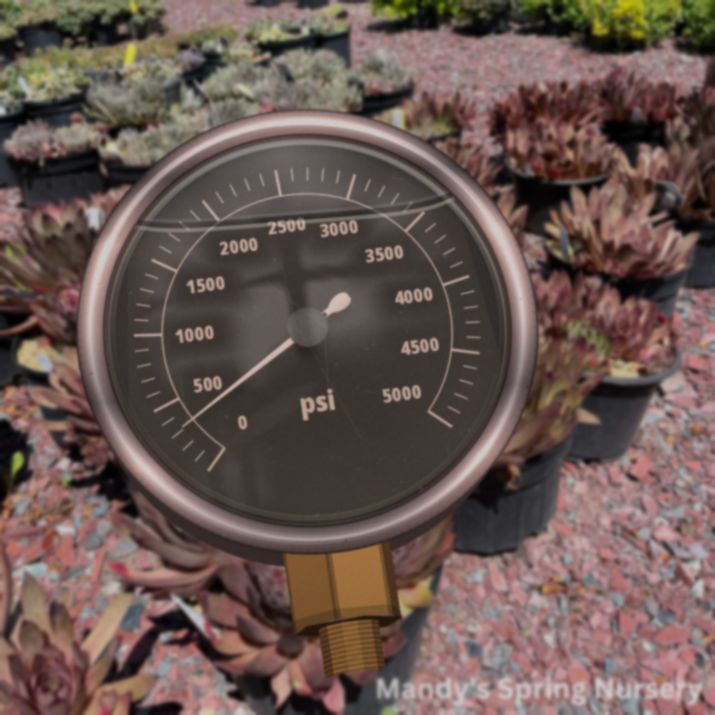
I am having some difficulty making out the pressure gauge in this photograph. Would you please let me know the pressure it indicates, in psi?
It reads 300 psi
